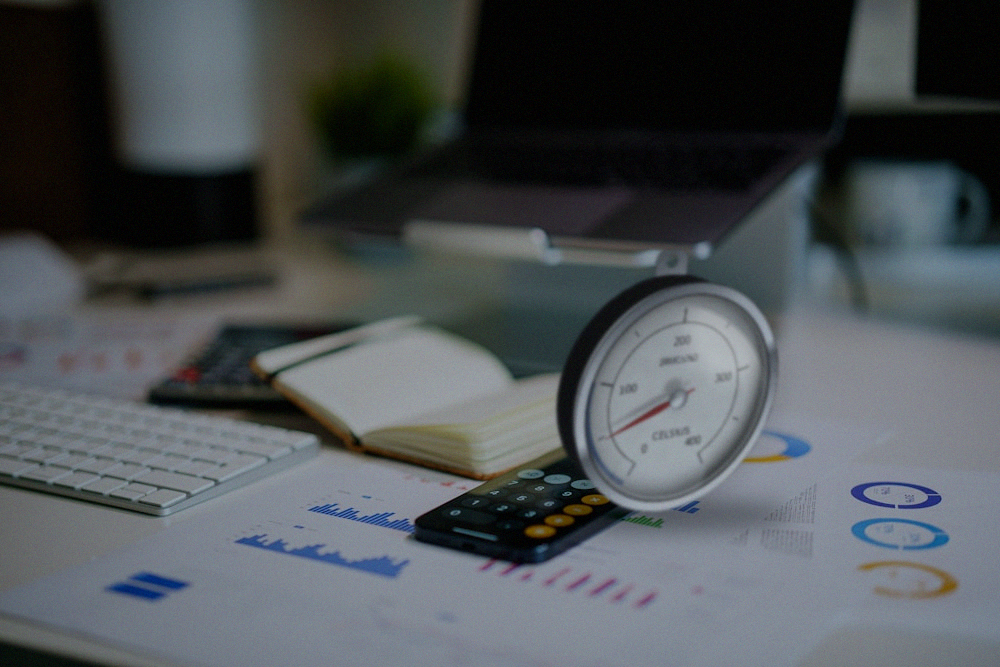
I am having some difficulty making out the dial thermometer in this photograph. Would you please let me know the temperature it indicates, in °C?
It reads 50 °C
